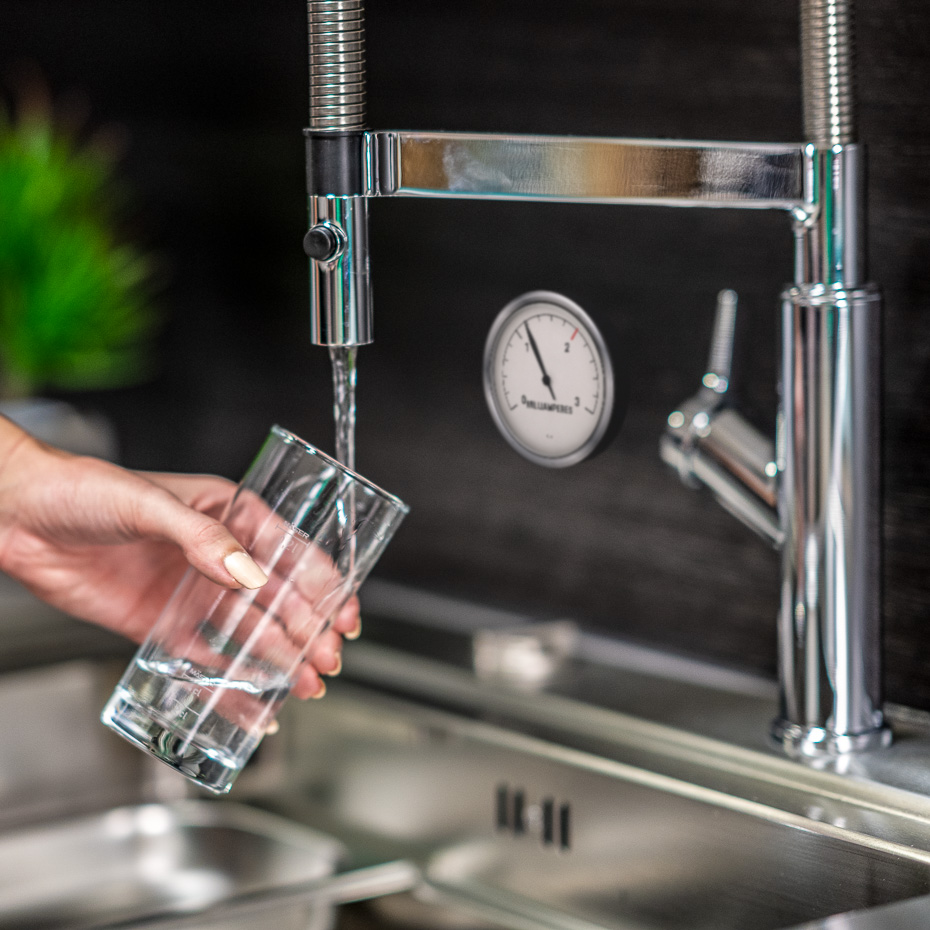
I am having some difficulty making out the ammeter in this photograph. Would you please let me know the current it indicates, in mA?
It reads 1.2 mA
